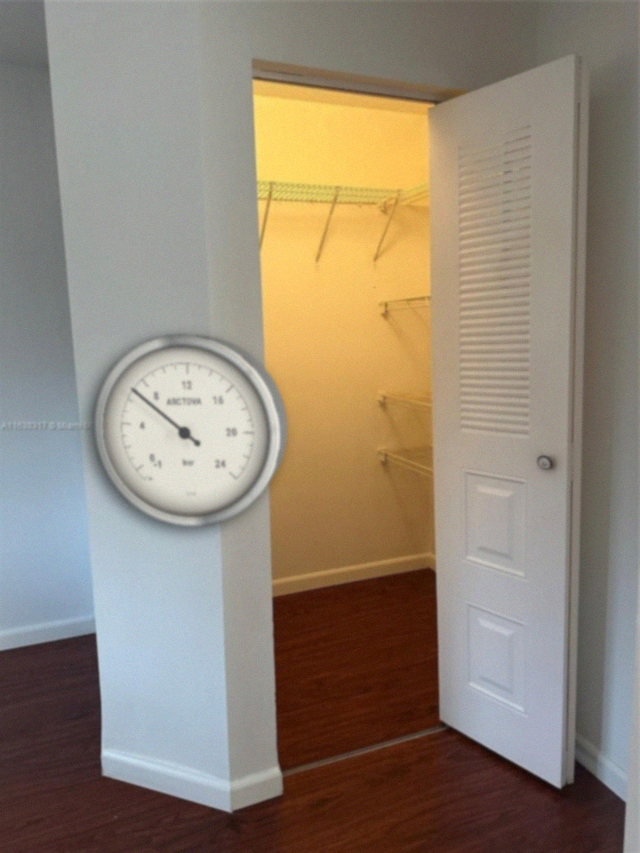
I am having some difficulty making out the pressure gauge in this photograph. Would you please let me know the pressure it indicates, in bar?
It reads 7 bar
